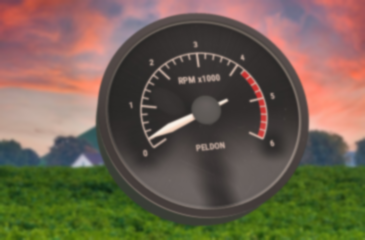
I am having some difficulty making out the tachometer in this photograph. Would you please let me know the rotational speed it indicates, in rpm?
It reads 200 rpm
